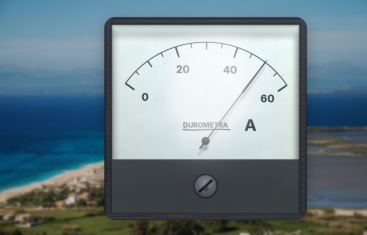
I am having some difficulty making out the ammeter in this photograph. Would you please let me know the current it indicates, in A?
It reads 50 A
